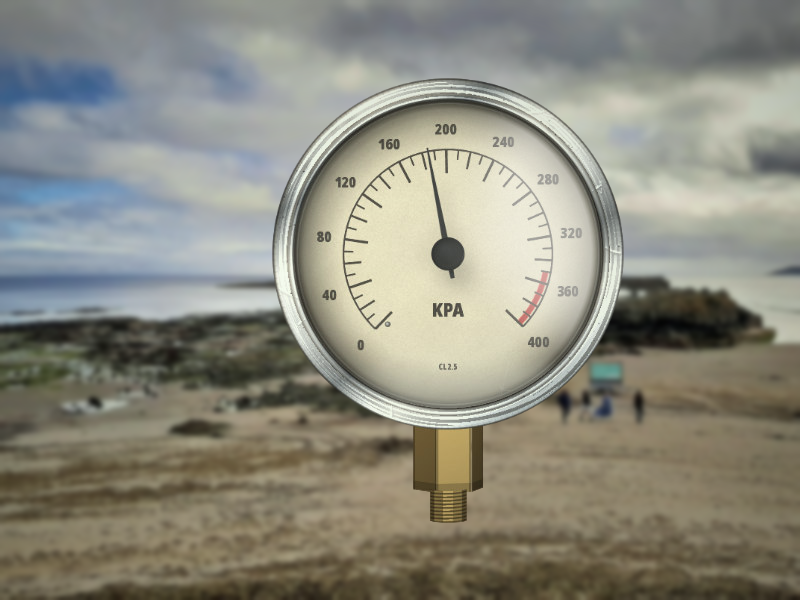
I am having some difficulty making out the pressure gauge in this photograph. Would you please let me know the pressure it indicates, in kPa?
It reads 185 kPa
